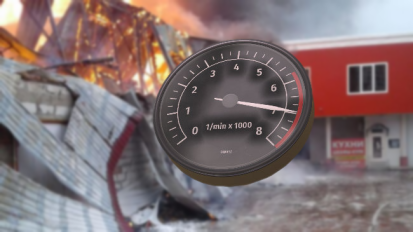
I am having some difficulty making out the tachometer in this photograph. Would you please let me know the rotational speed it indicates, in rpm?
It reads 7000 rpm
